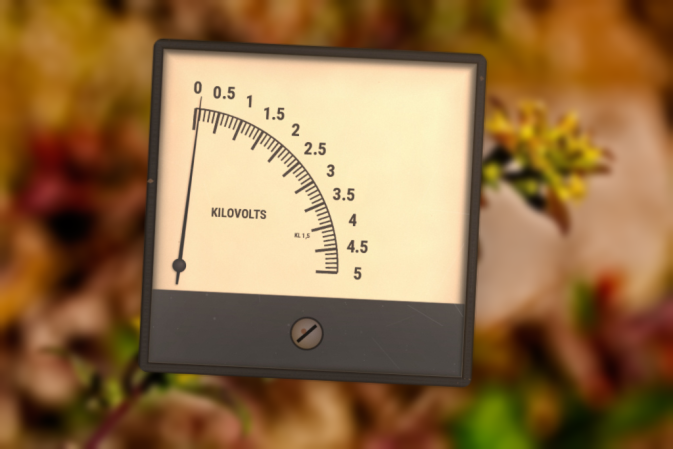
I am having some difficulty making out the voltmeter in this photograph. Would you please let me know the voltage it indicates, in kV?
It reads 0.1 kV
